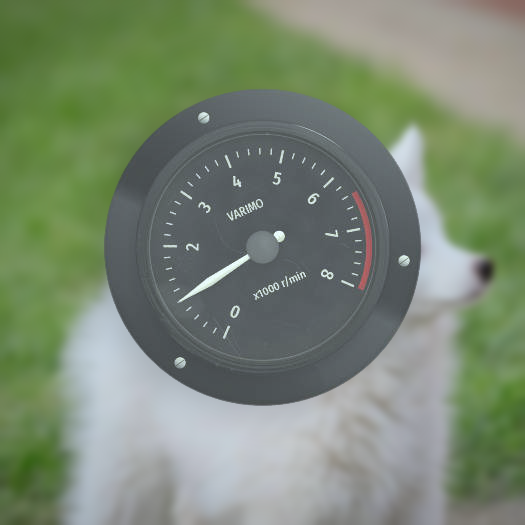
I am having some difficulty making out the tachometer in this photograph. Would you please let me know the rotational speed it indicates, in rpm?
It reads 1000 rpm
